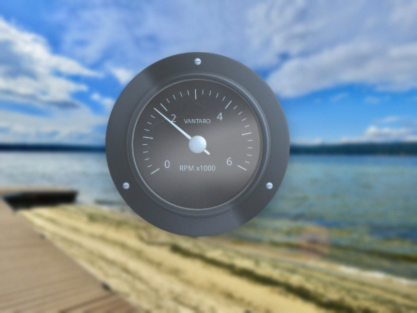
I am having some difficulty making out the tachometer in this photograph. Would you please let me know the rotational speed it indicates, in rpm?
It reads 1800 rpm
